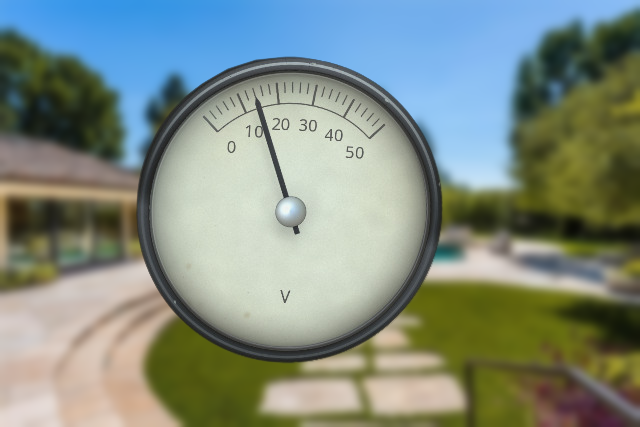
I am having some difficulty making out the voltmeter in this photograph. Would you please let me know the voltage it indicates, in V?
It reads 14 V
